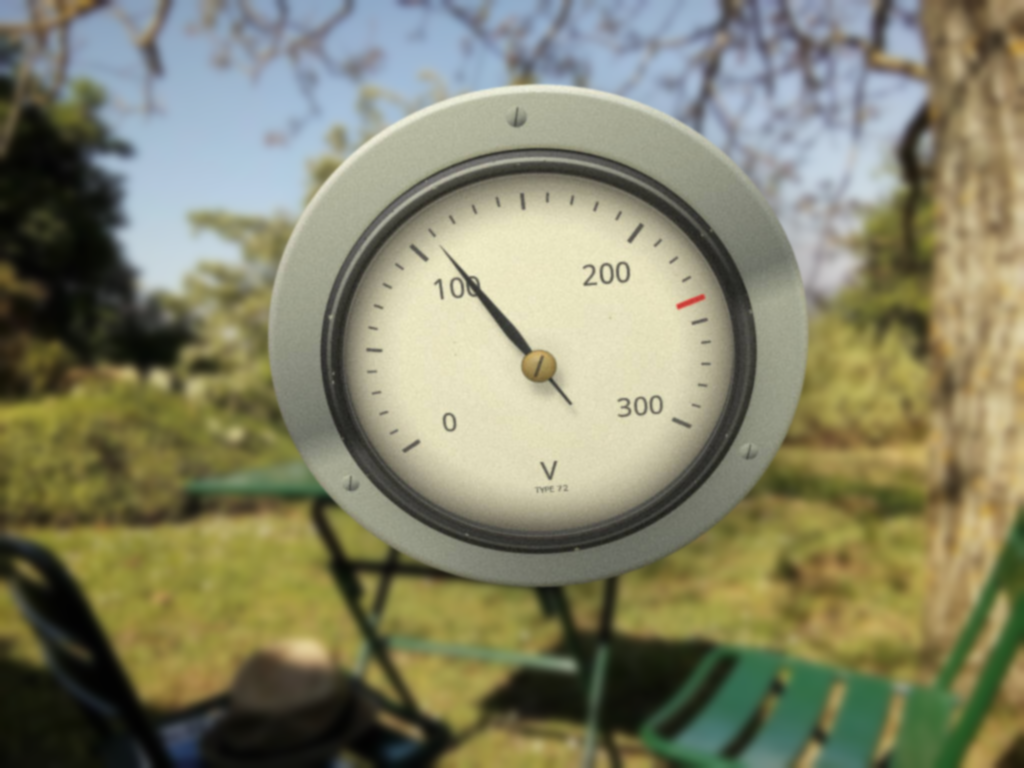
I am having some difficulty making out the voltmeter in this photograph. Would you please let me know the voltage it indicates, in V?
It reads 110 V
